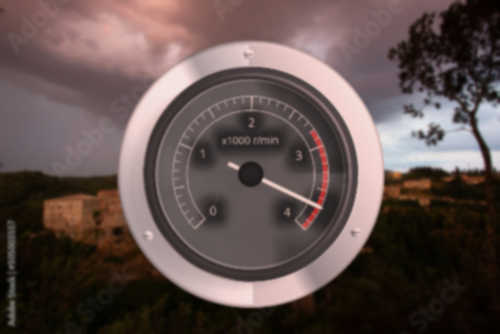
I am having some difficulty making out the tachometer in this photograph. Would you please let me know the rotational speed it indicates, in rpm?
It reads 3700 rpm
